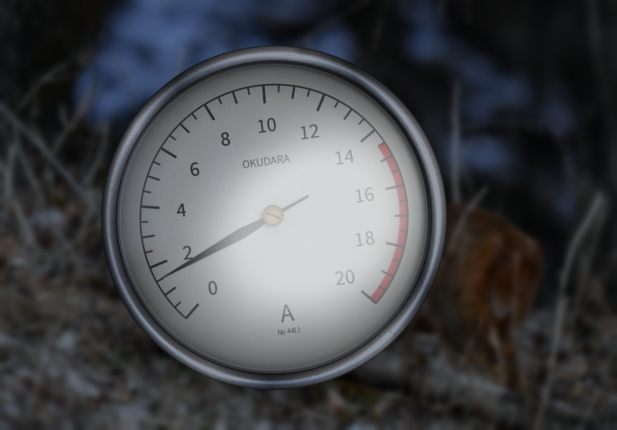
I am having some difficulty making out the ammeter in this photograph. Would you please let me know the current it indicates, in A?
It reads 1.5 A
